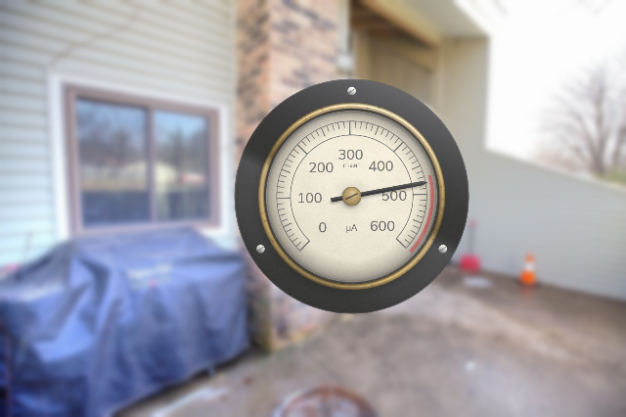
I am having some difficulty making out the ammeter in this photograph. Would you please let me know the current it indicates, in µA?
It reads 480 µA
